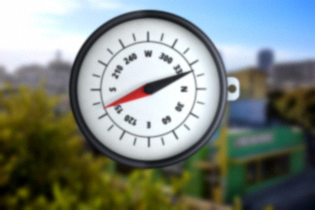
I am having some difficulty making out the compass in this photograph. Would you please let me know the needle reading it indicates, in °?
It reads 157.5 °
